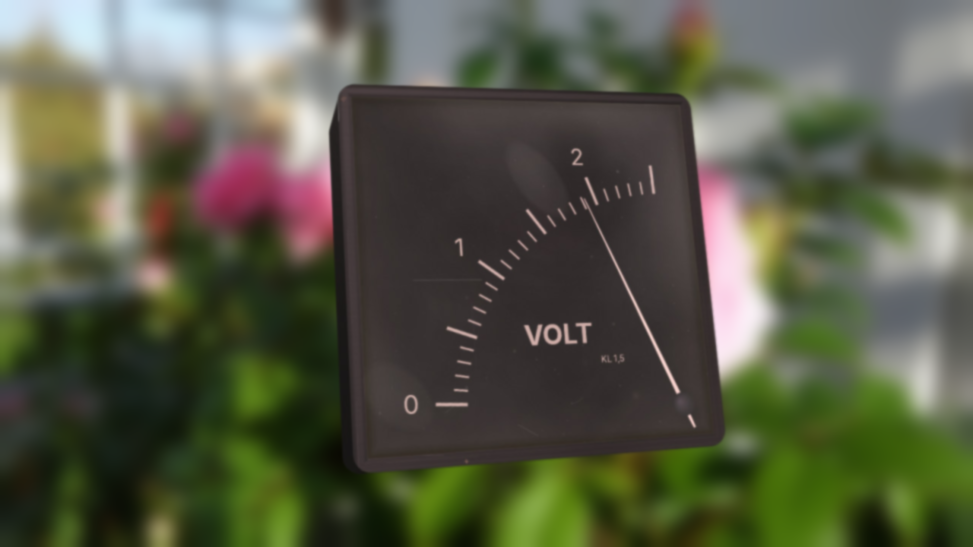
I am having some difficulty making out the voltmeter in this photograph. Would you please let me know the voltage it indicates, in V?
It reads 1.9 V
